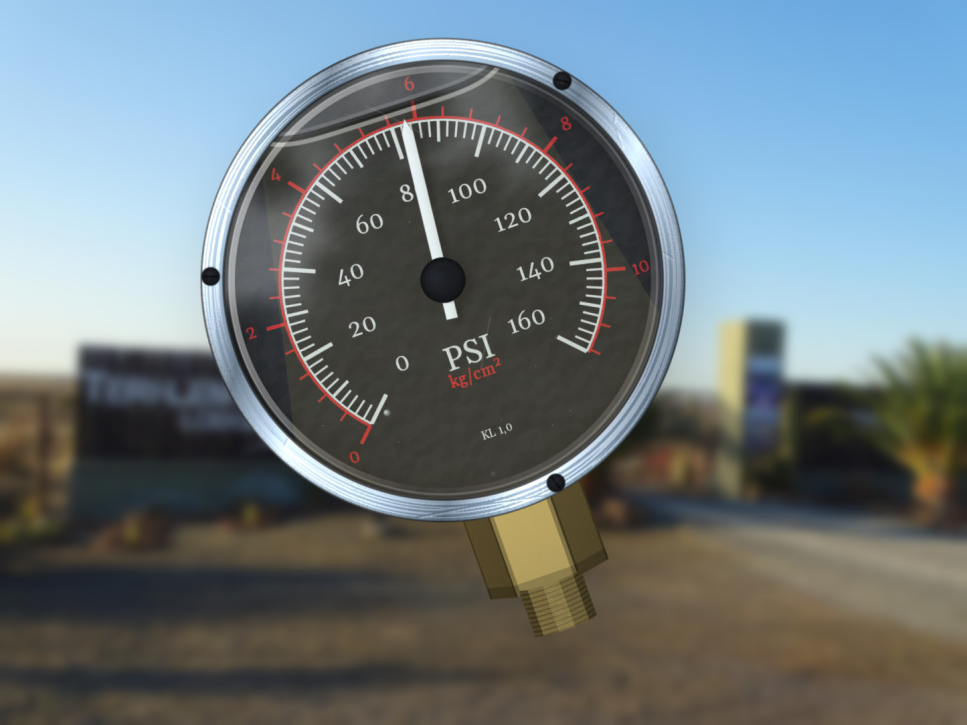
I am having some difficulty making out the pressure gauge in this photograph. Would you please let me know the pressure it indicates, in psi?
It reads 83 psi
